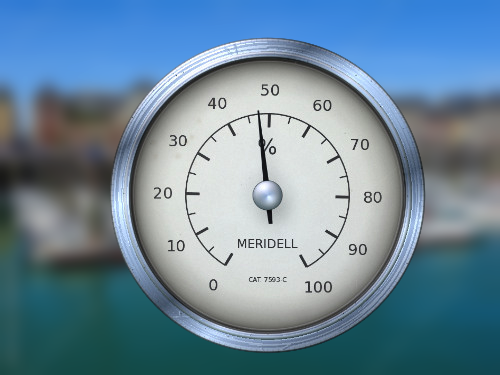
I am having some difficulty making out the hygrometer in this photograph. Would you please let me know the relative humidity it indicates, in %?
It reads 47.5 %
